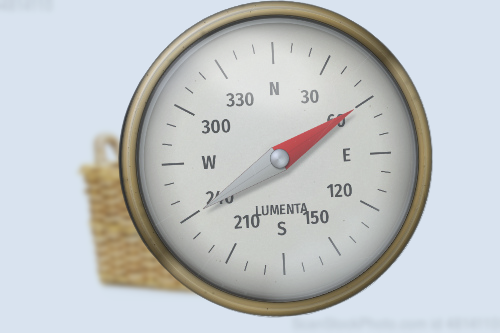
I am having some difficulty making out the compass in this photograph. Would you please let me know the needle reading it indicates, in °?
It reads 60 °
